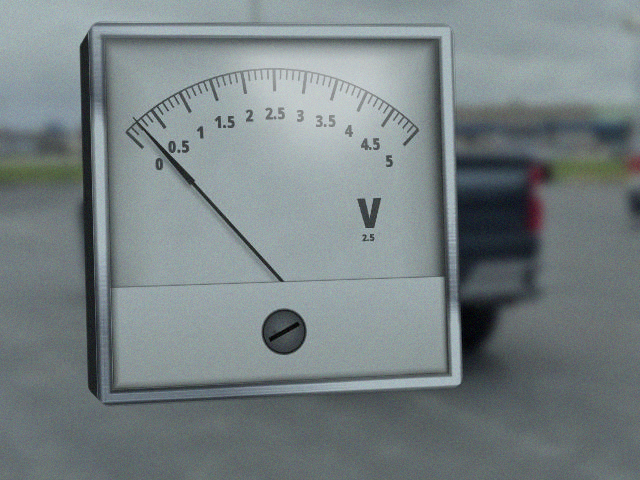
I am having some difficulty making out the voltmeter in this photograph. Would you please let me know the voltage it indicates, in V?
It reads 0.2 V
